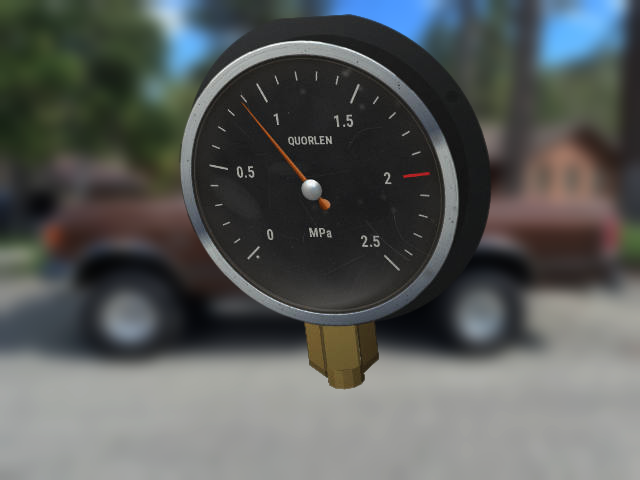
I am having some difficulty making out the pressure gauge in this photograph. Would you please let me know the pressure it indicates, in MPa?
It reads 0.9 MPa
